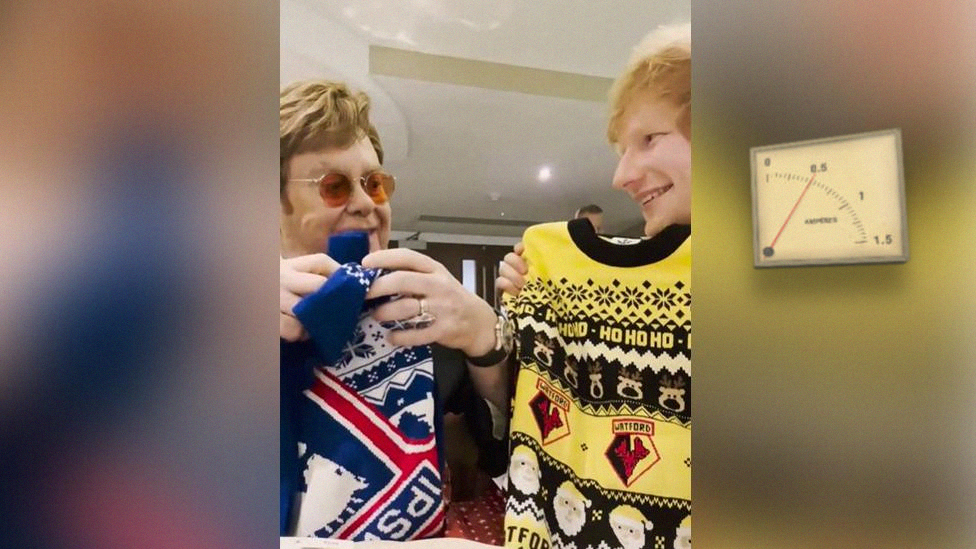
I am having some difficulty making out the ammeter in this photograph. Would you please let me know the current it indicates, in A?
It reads 0.5 A
